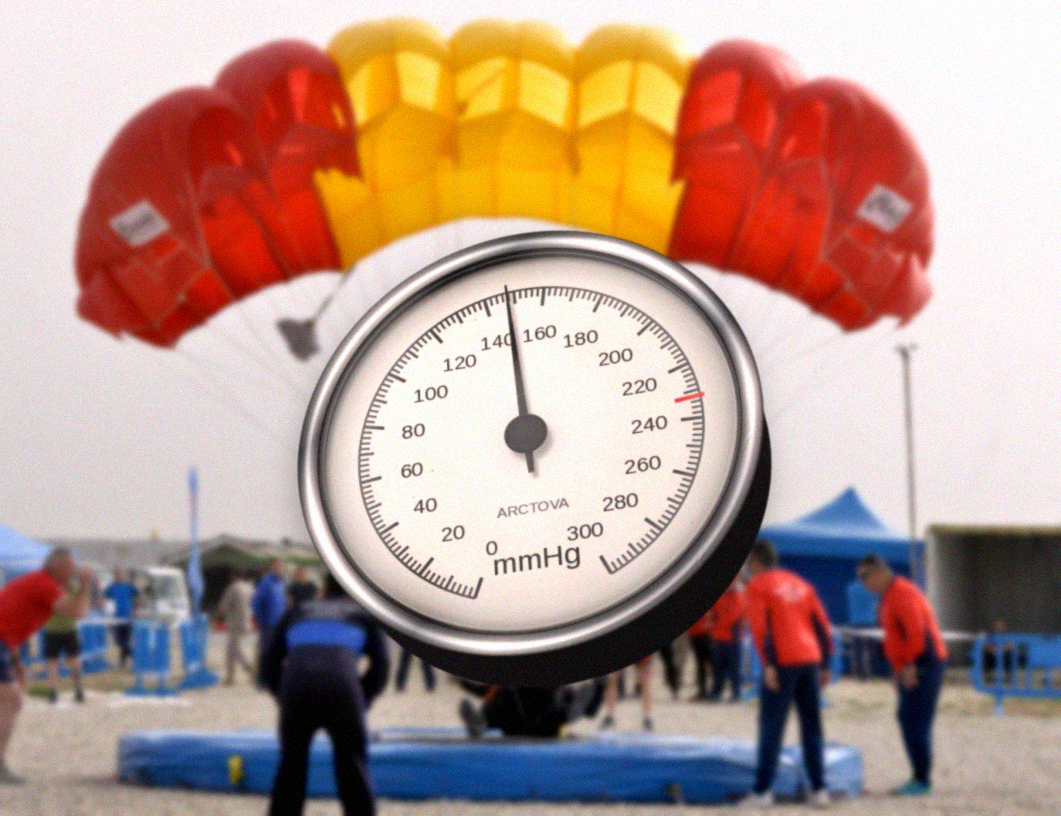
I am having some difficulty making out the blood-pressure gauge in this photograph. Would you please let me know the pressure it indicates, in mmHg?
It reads 148 mmHg
